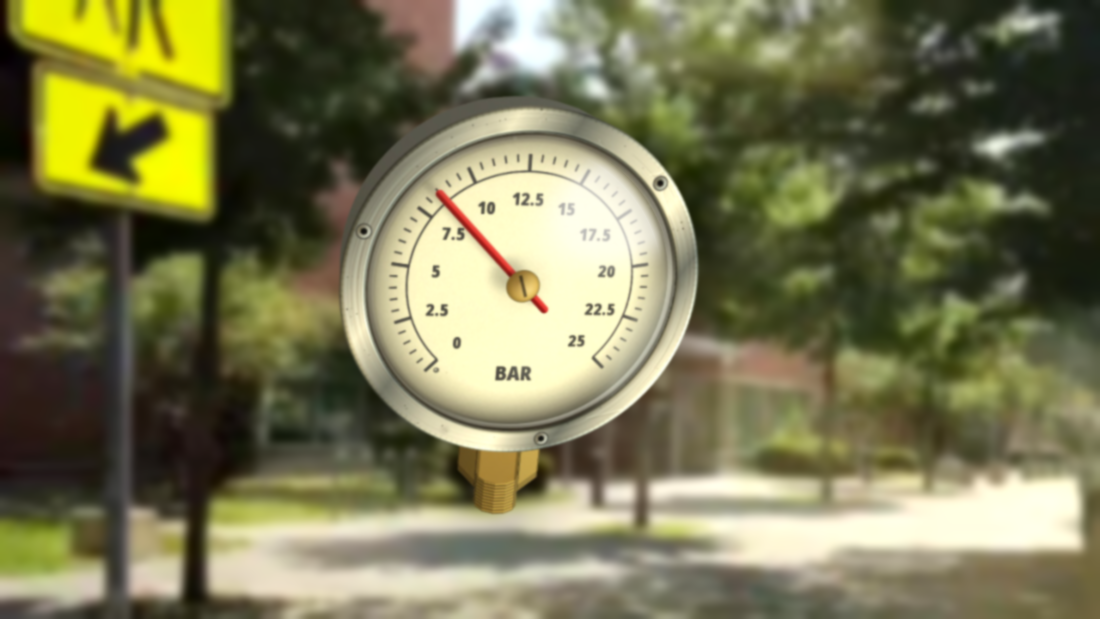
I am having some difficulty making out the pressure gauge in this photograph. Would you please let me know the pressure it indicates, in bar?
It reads 8.5 bar
